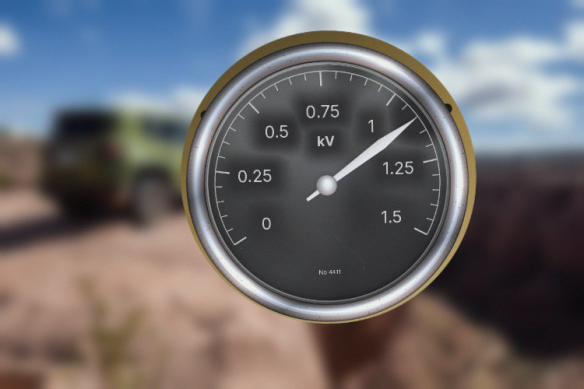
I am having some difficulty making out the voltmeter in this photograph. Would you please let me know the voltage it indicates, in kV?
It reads 1.1 kV
